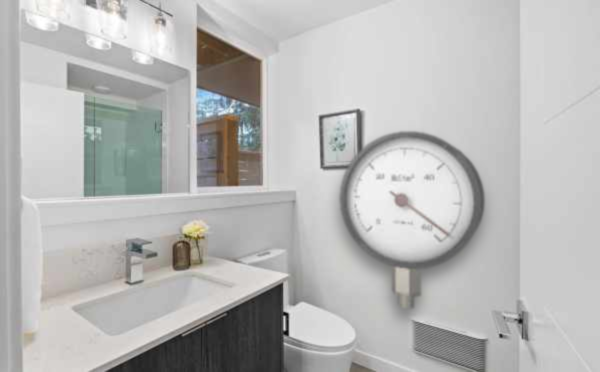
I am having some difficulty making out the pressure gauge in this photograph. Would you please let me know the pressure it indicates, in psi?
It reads 57.5 psi
